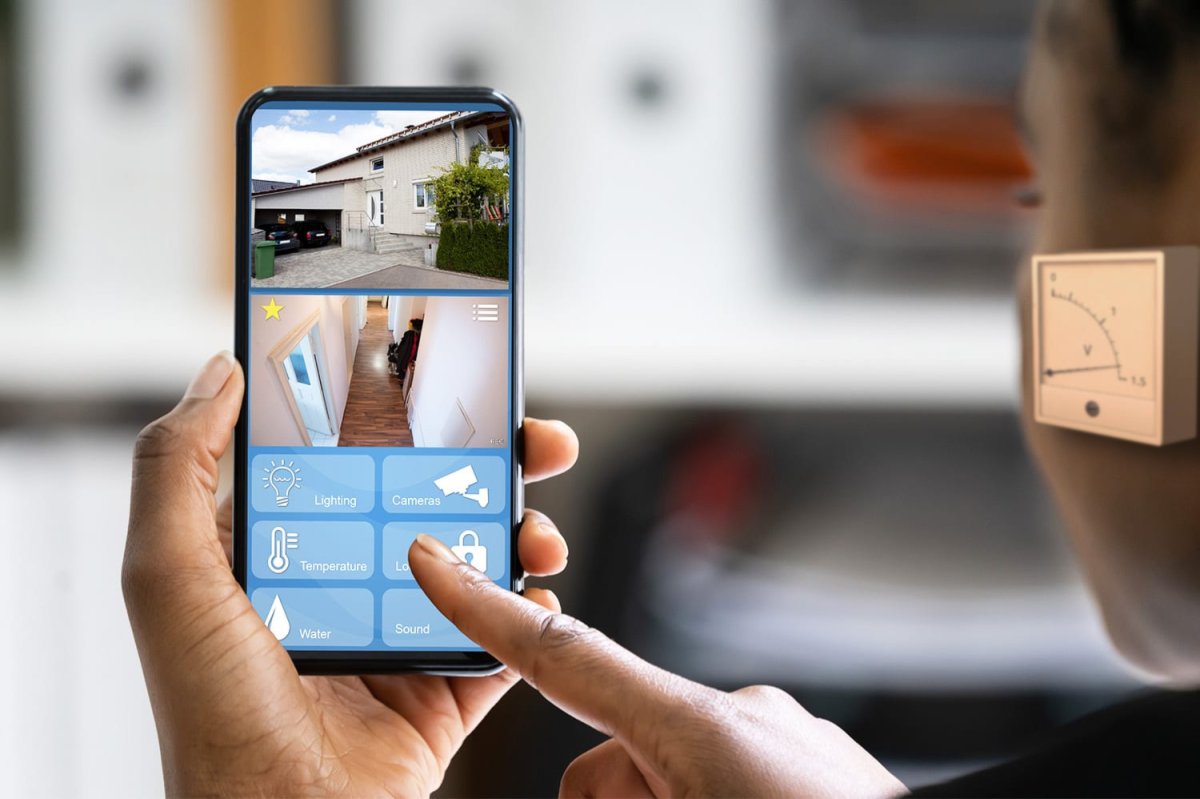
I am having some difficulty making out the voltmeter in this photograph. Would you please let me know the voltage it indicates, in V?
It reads 1.4 V
